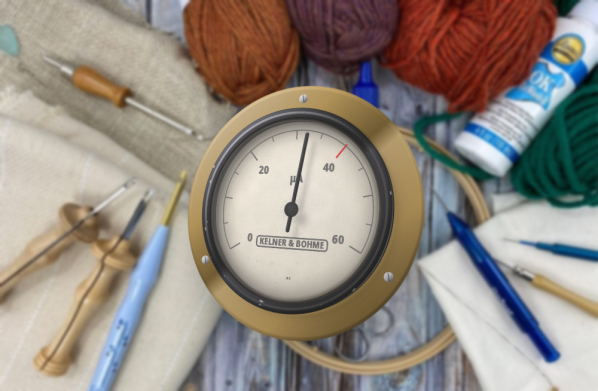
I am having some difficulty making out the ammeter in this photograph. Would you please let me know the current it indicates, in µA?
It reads 32.5 µA
